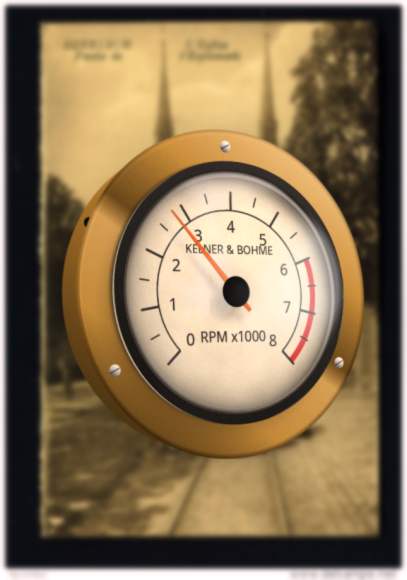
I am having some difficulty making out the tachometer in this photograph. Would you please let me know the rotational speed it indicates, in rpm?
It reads 2750 rpm
